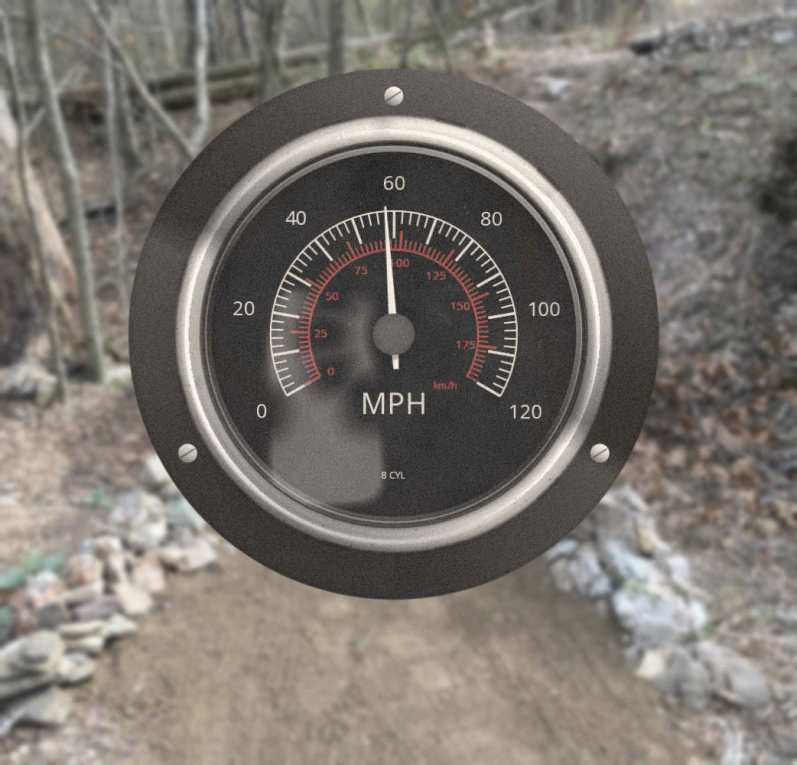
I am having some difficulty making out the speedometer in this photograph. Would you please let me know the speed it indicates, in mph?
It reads 58 mph
